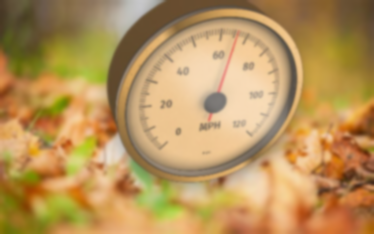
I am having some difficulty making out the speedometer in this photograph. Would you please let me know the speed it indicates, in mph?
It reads 65 mph
